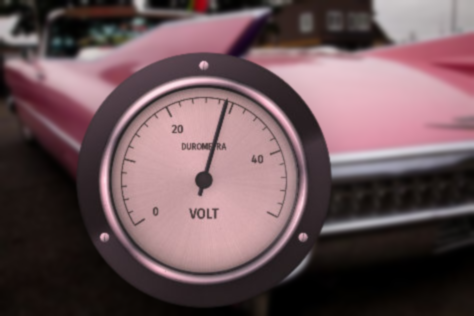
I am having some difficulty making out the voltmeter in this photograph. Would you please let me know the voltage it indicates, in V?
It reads 29 V
